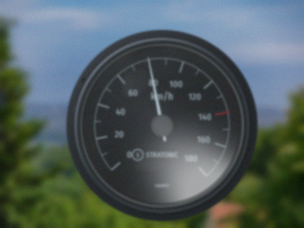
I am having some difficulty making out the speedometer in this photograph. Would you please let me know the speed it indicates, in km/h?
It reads 80 km/h
